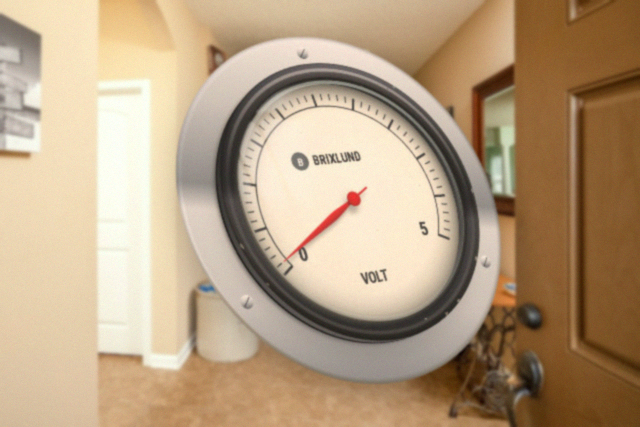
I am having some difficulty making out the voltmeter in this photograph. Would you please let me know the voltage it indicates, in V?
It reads 0.1 V
